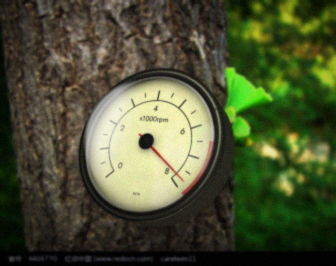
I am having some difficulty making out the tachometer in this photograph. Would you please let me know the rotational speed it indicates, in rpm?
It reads 7750 rpm
